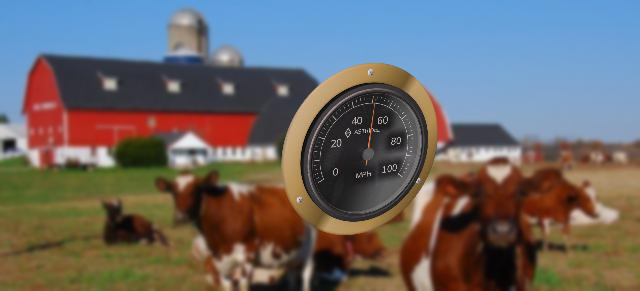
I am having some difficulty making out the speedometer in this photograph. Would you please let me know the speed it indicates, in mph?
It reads 50 mph
